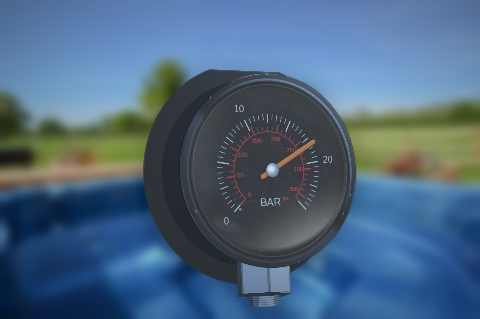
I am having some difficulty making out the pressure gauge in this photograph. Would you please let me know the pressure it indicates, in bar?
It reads 18 bar
